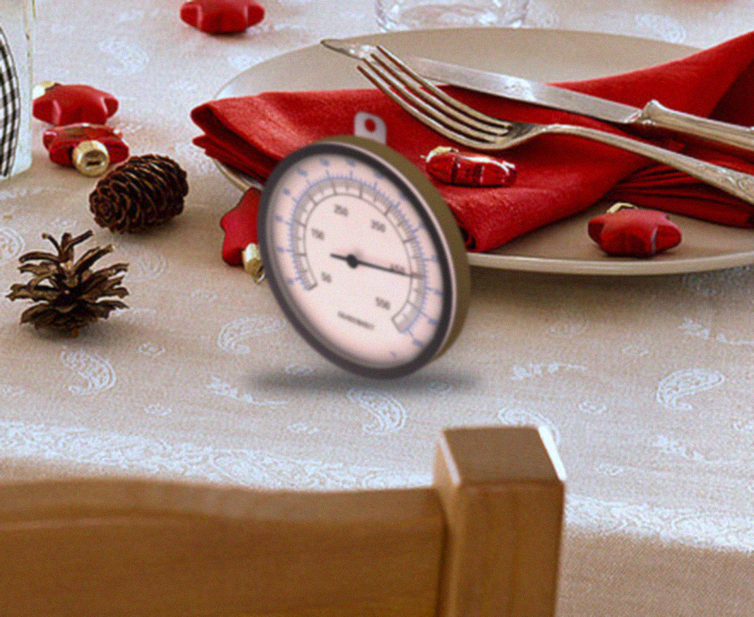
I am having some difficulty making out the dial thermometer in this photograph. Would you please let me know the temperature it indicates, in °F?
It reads 450 °F
